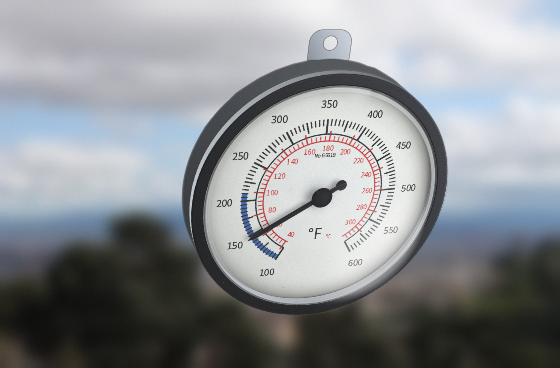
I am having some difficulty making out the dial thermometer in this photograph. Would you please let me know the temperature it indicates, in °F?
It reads 150 °F
